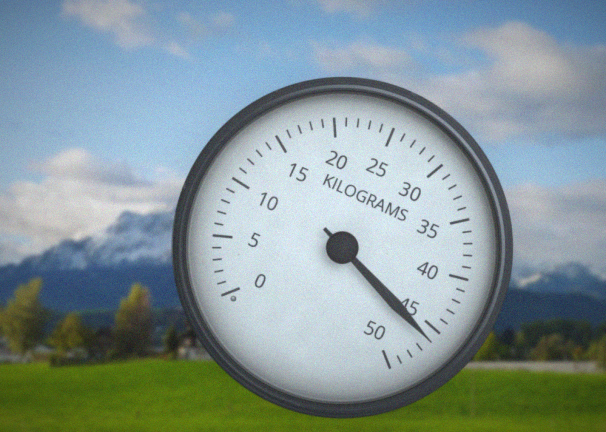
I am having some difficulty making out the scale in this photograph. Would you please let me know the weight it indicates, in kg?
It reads 46 kg
